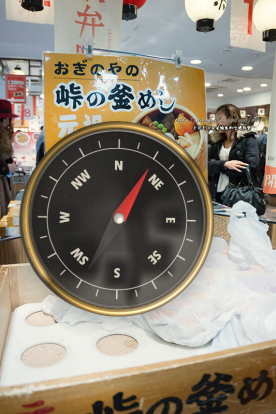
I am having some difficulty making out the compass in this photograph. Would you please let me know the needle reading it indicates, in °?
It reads 30 °
